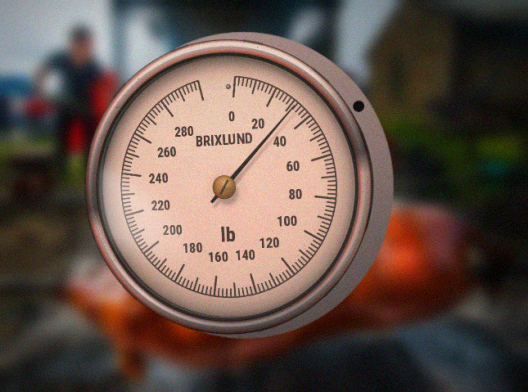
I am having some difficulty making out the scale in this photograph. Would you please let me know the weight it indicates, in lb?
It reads 32 lb
